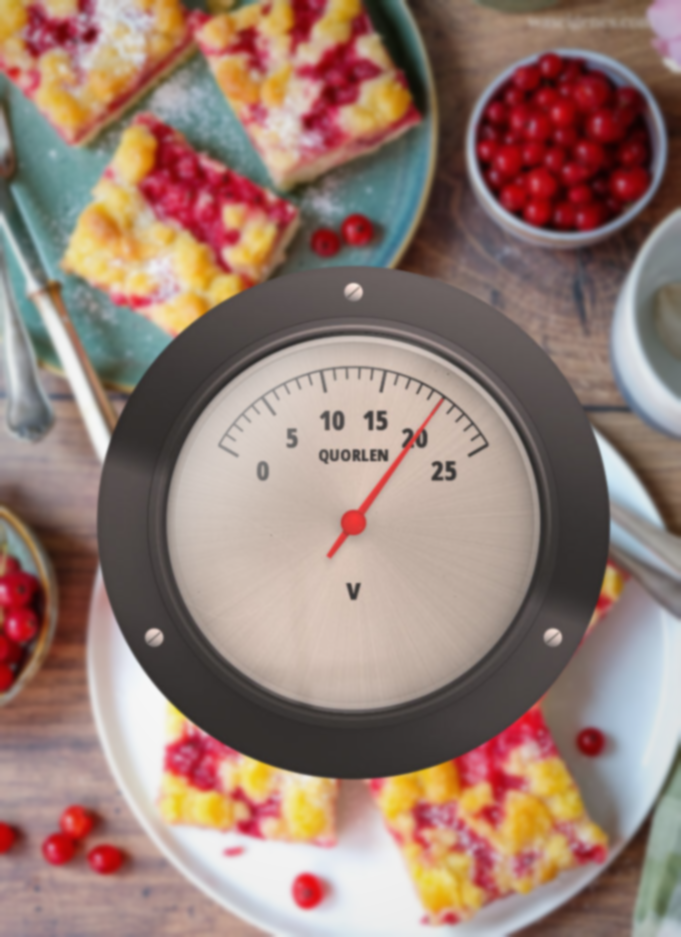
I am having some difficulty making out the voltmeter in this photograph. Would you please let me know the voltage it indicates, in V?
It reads 20 V
